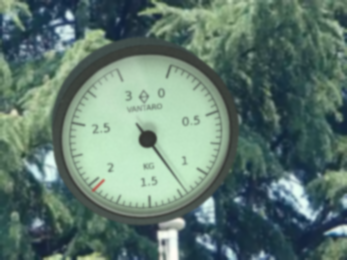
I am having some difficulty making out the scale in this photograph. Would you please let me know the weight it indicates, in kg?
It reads 1.2 kg
